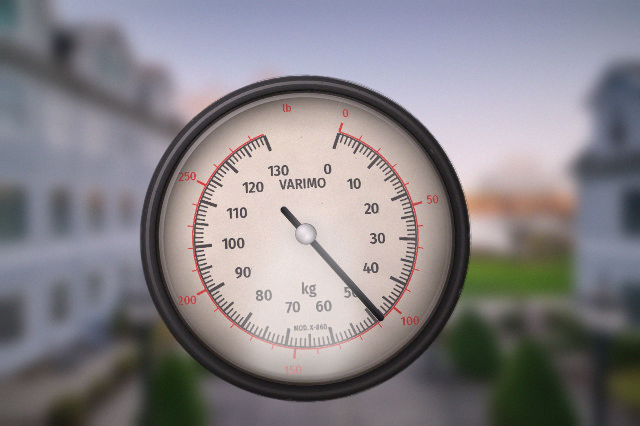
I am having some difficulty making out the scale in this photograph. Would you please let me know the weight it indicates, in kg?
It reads 49 kg
